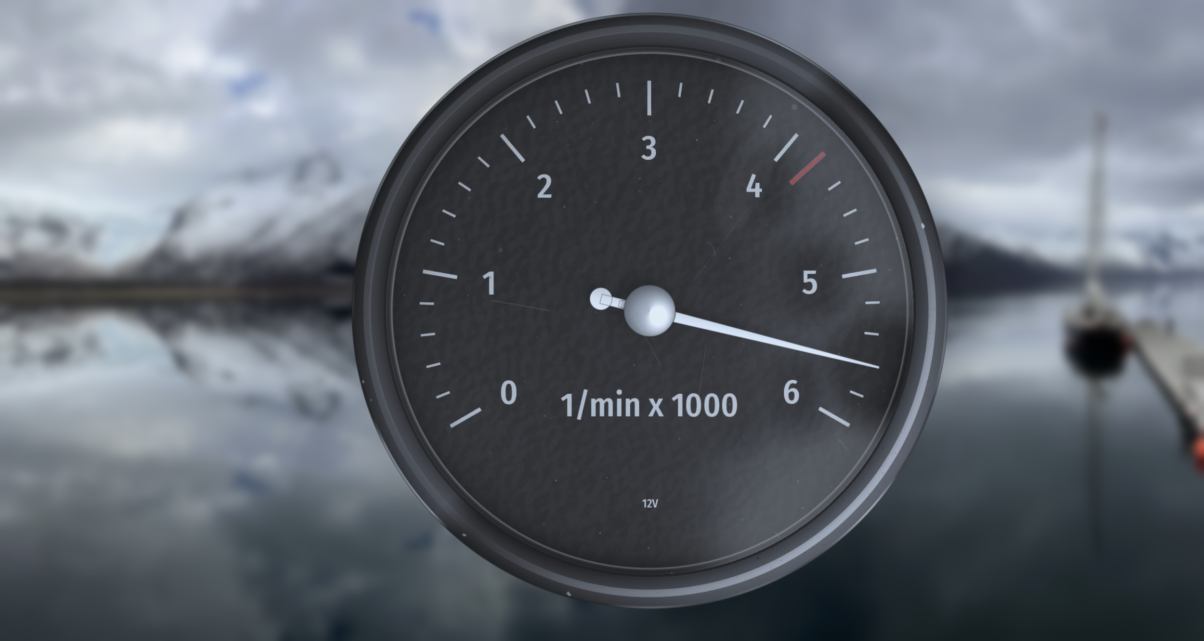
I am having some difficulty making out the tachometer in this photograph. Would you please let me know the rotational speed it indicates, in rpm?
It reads 5600 rpm
